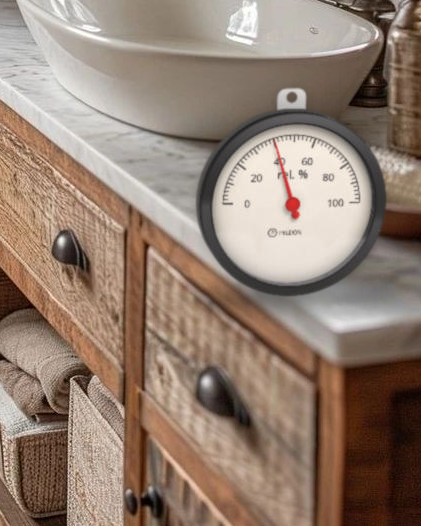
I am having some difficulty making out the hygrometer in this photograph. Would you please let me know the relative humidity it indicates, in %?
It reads 40 %
